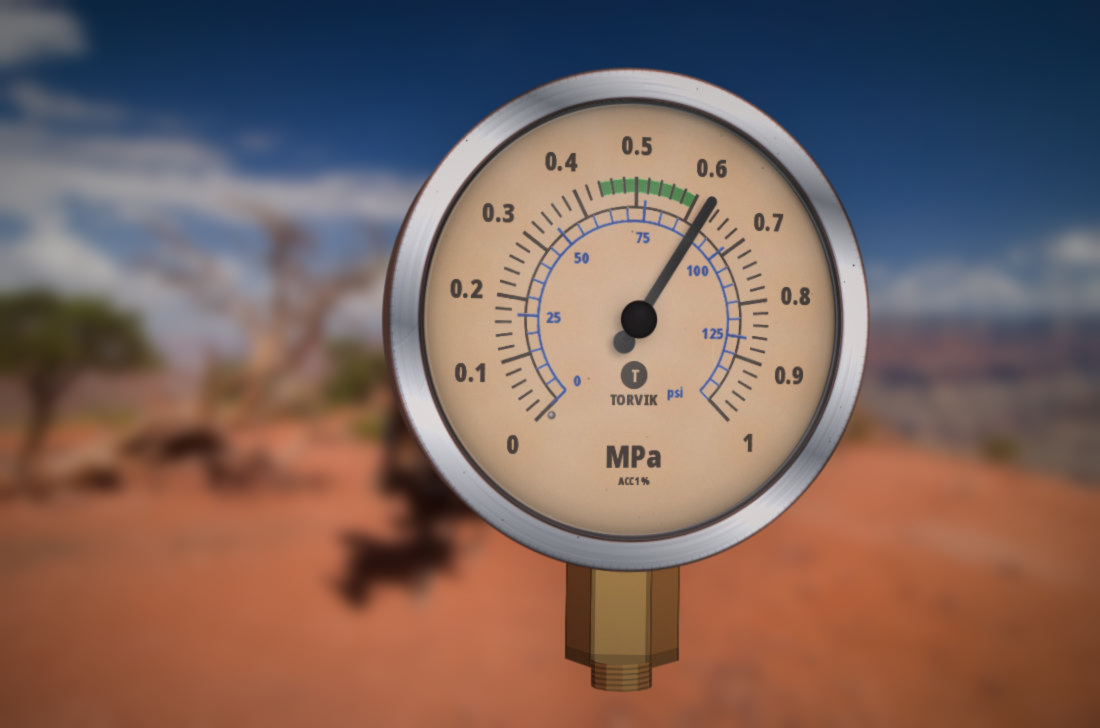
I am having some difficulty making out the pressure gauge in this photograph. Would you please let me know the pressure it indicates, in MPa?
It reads 0.62 MPa
